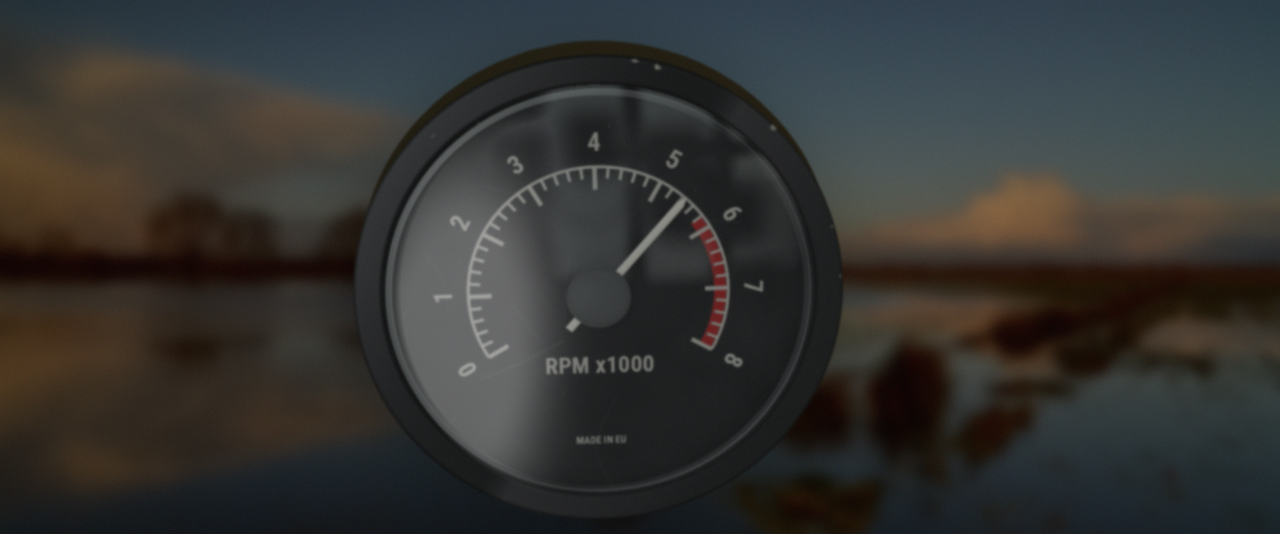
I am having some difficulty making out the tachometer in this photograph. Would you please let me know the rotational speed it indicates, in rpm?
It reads 5400 rpm
